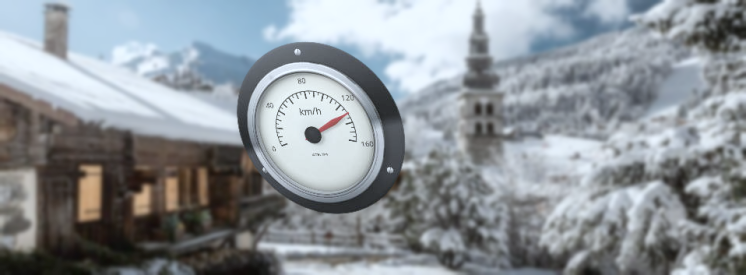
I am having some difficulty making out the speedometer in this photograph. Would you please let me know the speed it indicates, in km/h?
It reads 130 km/h
